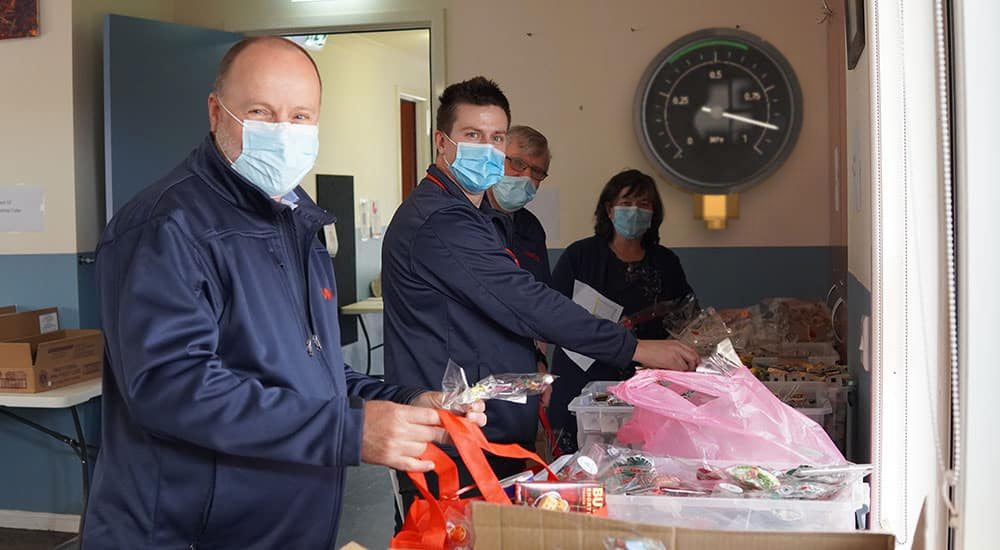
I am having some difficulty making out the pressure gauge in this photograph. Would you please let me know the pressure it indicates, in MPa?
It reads 0.9 MPa
